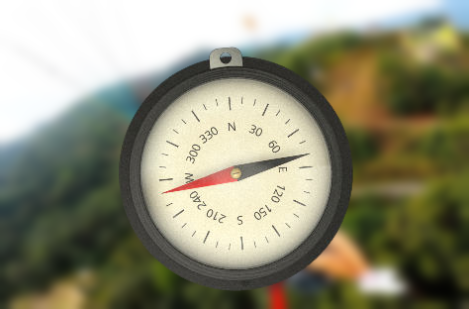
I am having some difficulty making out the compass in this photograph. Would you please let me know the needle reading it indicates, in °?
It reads 260 °
